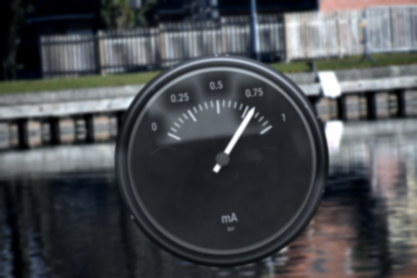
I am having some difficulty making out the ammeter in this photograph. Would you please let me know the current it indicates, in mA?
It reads 0.8 mA
